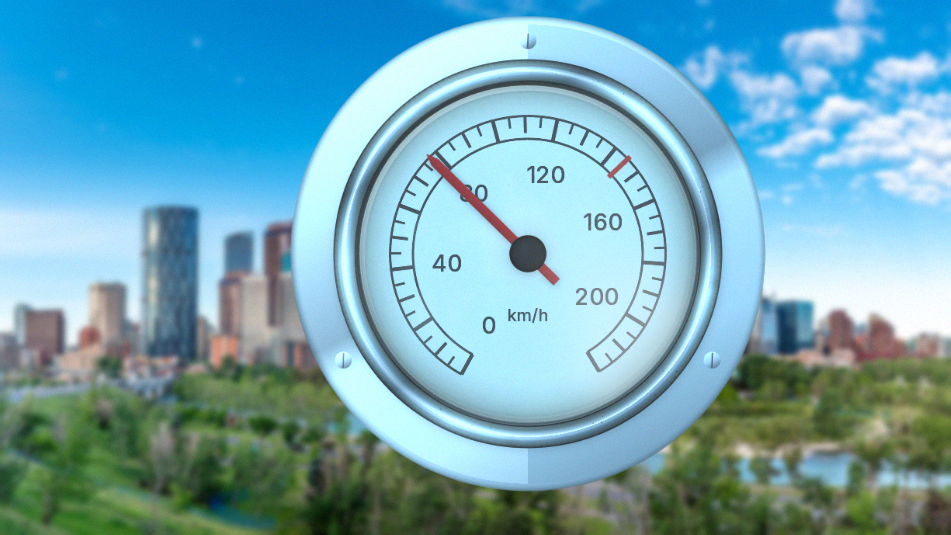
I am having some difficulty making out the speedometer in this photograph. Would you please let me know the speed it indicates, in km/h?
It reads 77.5 km/h
